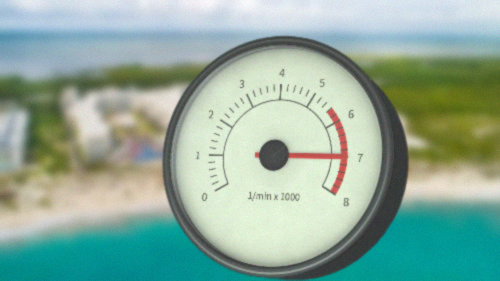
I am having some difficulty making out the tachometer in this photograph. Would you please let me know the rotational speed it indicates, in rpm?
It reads 7000 rpm
